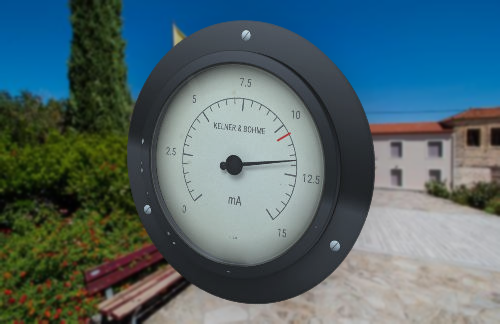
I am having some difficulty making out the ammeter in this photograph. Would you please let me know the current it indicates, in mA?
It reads 11.75 mA
